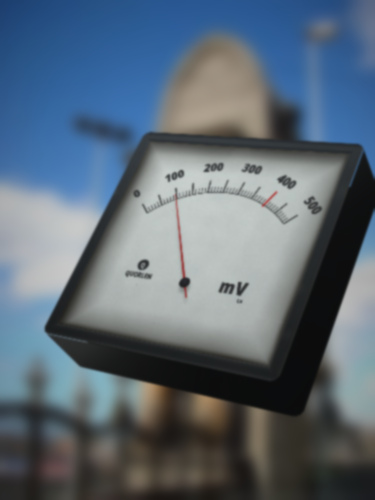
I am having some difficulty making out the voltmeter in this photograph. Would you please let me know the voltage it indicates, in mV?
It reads 100 mV
